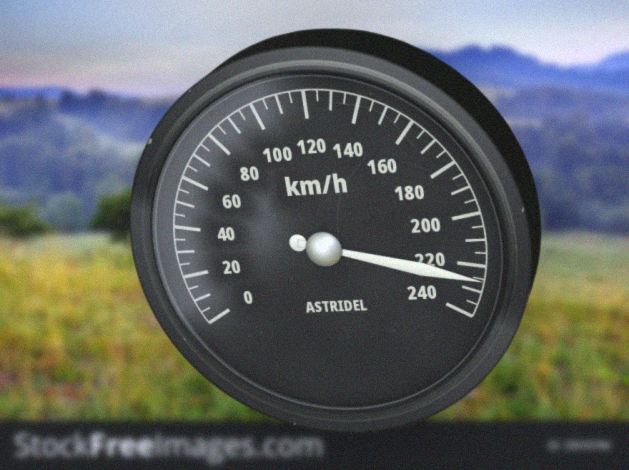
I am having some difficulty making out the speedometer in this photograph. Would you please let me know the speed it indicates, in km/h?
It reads 225 km/h
